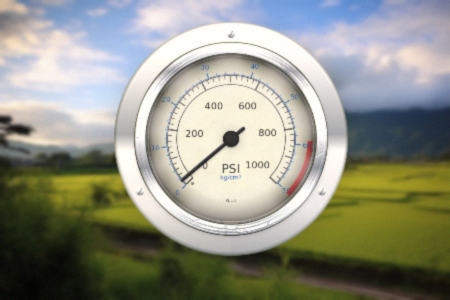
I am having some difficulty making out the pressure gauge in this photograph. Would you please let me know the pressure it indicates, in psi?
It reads 20 psi
